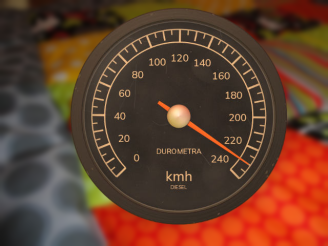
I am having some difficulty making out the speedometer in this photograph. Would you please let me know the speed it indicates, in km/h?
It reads 230 km/h
